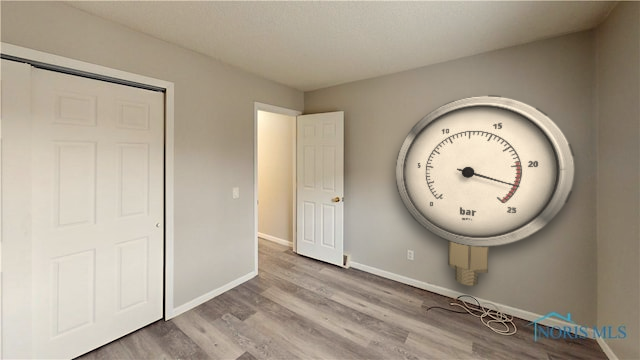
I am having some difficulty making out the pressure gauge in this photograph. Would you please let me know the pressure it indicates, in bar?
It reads 22.5 bar
